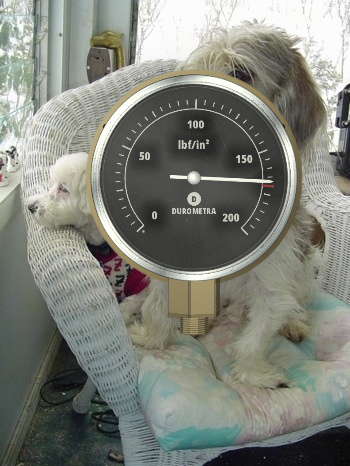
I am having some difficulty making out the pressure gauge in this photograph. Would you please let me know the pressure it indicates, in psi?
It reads 167.5 psi
